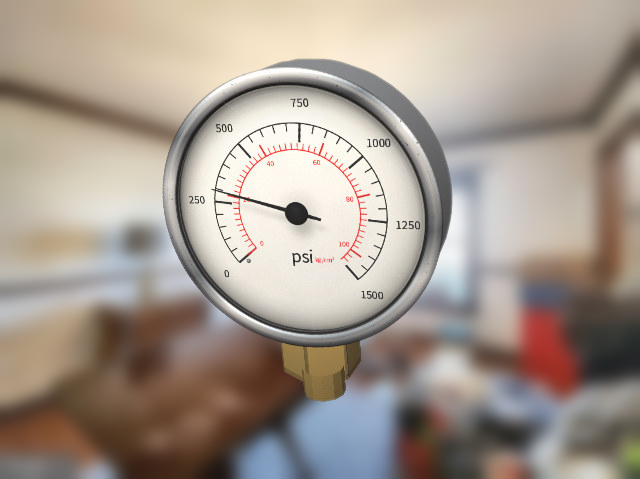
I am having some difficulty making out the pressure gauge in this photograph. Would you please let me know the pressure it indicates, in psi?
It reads 300 psi
